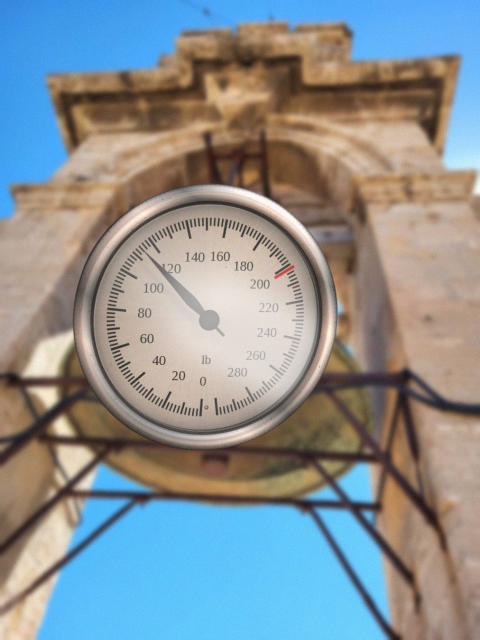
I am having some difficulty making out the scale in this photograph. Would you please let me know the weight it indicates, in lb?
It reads 114 lb
